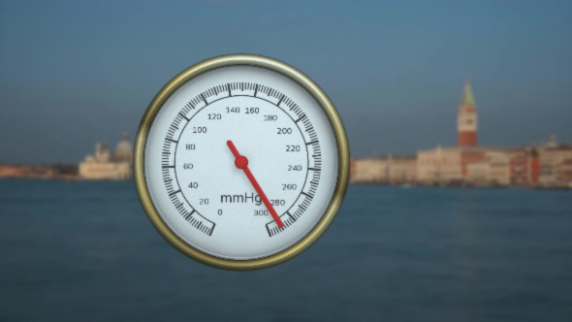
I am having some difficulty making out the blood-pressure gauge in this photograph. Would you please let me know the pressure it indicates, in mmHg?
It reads 290 mmHg
